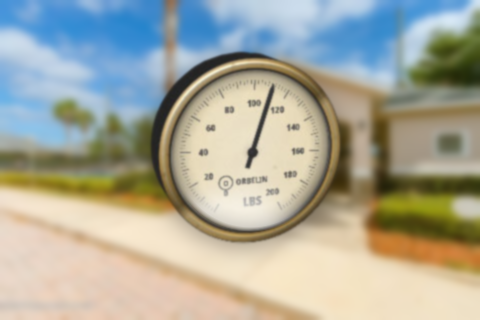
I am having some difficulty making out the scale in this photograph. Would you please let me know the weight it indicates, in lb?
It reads 110 lb
